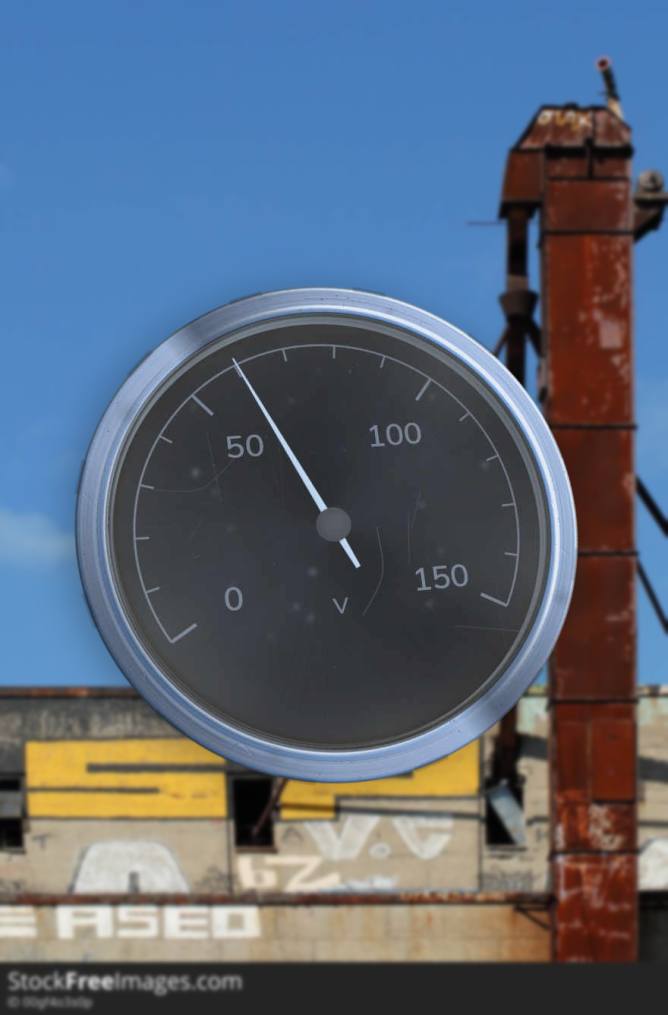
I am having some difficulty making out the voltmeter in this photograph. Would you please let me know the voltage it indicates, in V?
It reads 60 V
